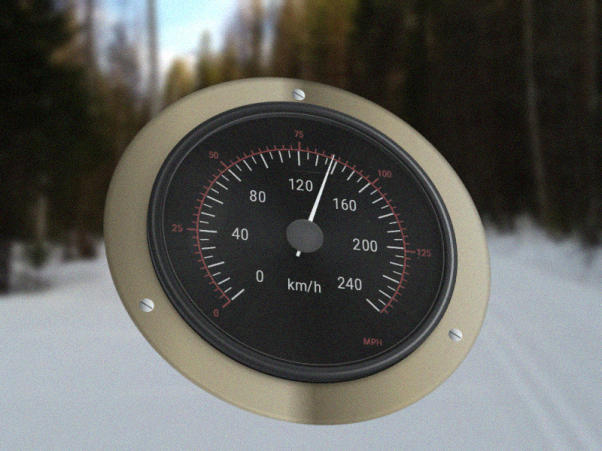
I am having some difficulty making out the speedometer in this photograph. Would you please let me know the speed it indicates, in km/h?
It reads 137.5 km/h
